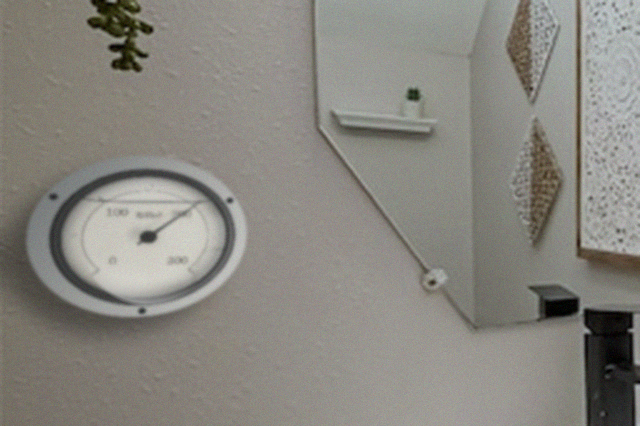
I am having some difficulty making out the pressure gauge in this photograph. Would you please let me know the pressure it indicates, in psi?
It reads 200 psi
